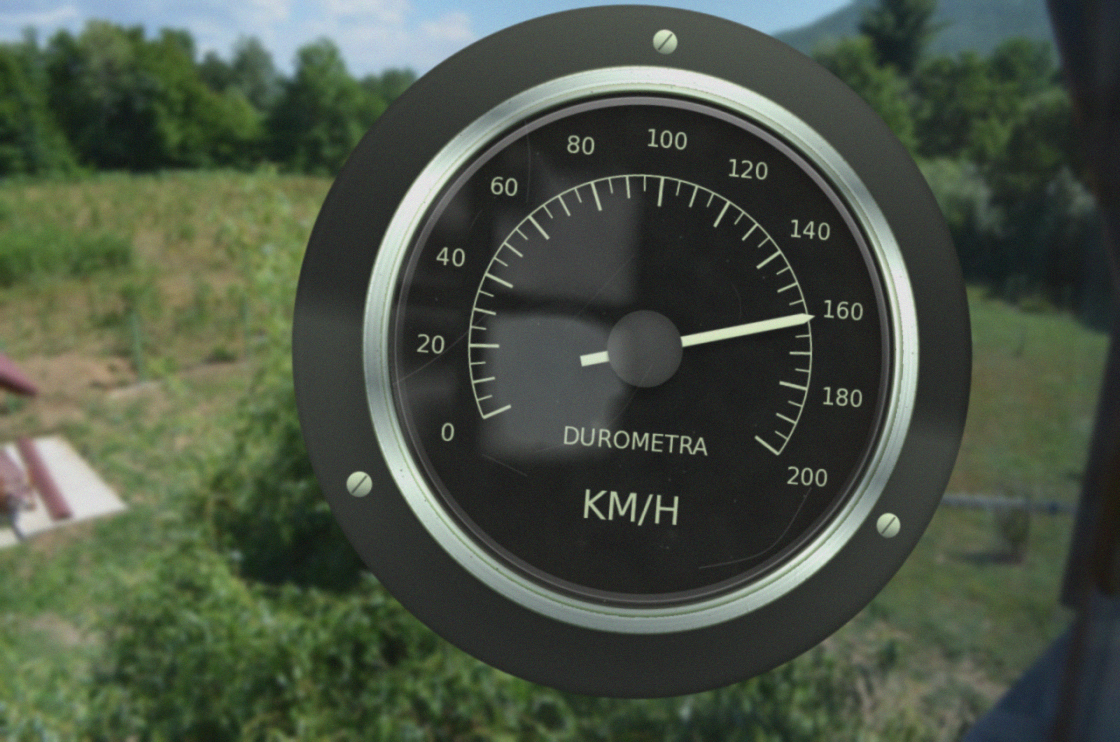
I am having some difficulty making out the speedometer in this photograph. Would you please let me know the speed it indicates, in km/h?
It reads 160 km/h
